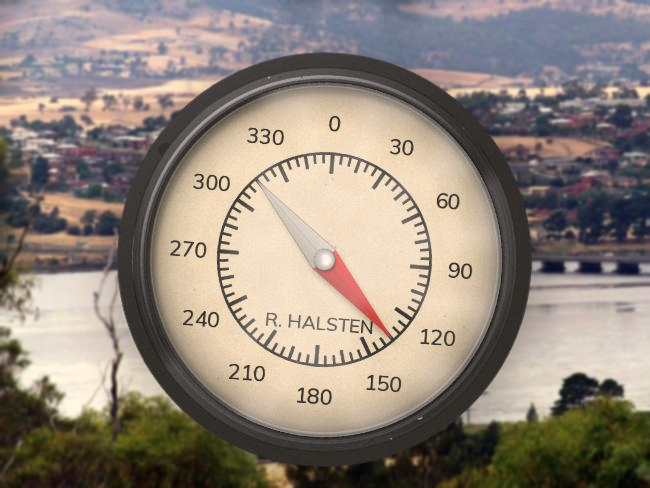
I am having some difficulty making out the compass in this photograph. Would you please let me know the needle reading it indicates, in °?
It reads 135 °
